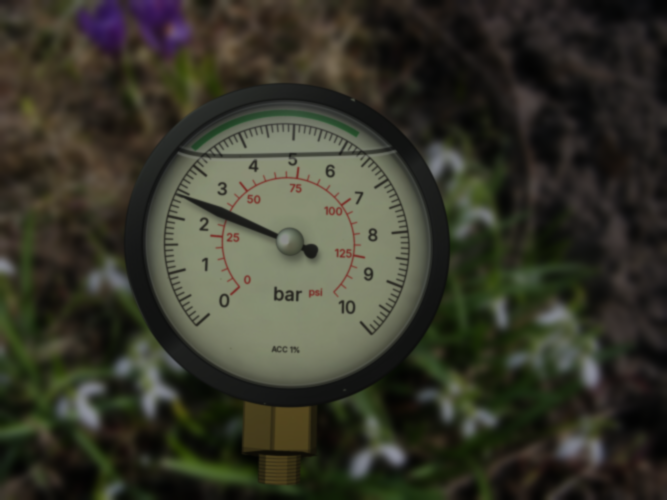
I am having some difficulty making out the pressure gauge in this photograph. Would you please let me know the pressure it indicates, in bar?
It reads 2.4 bar
